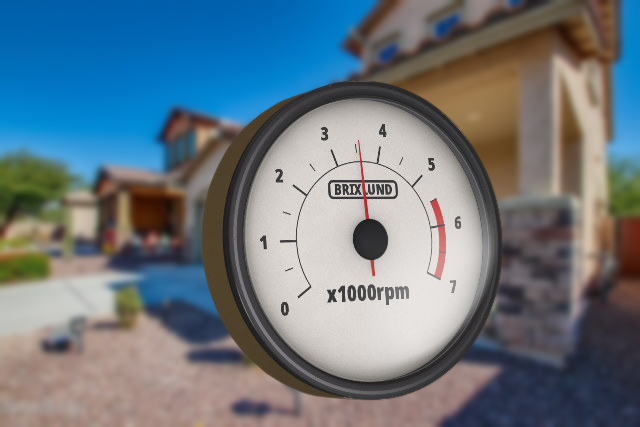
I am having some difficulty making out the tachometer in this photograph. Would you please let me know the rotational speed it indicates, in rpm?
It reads 3500 rpm
